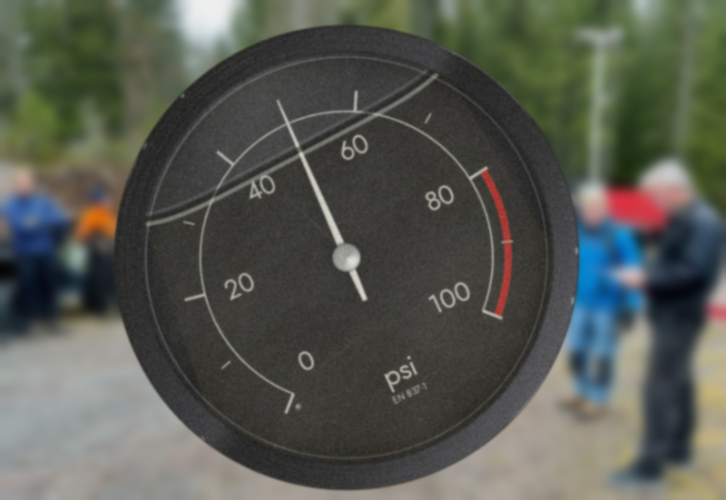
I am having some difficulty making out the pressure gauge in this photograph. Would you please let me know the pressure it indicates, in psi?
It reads 50 psi
